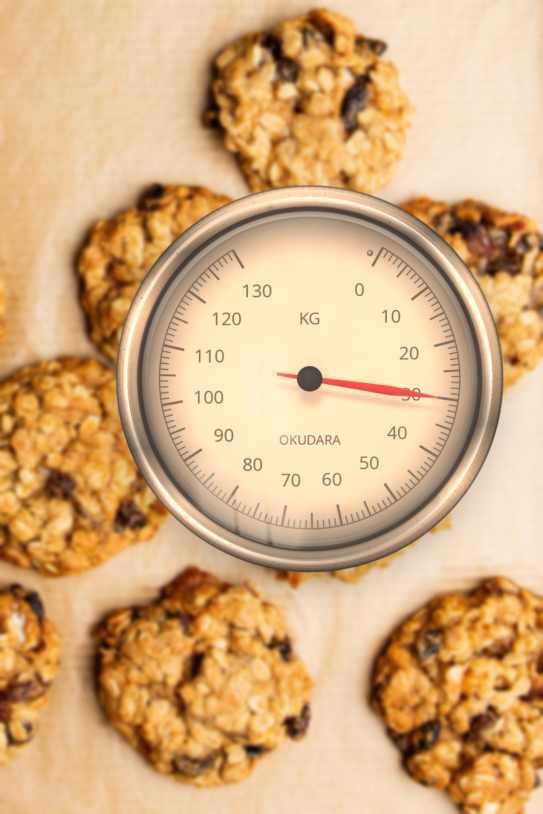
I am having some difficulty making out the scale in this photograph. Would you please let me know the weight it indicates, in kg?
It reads 30 kg
